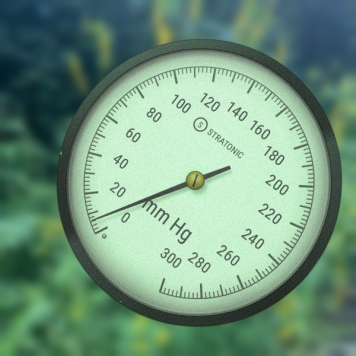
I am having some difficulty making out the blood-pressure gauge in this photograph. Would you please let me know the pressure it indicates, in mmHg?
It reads 6 mmHg
